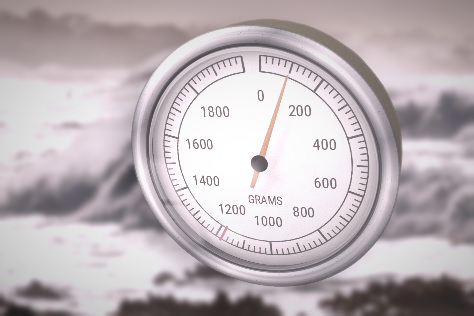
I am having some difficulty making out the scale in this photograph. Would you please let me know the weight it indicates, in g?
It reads 100 g
